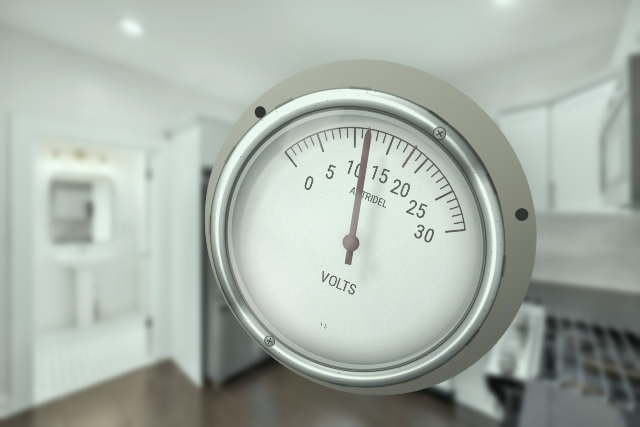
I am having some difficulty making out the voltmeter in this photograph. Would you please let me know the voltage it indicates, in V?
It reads 12 V
